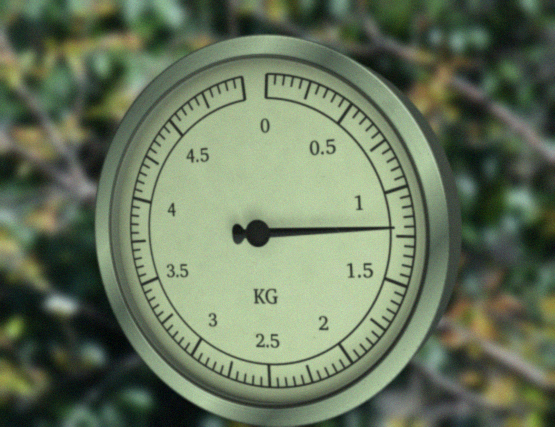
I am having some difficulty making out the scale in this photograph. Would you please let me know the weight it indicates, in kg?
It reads 1.2 kg
